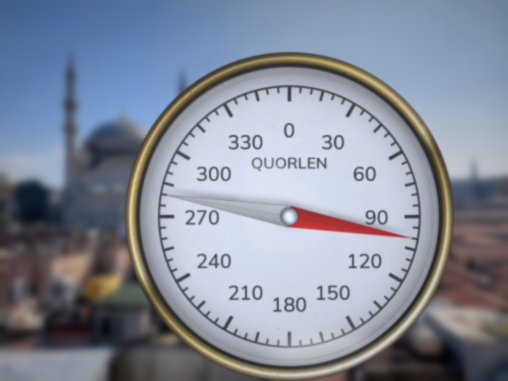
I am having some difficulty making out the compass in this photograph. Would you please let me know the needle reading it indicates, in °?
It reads 100 °
